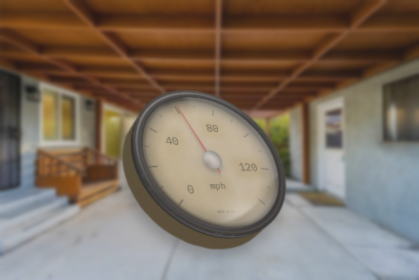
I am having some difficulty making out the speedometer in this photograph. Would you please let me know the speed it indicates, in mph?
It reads 60 mph
